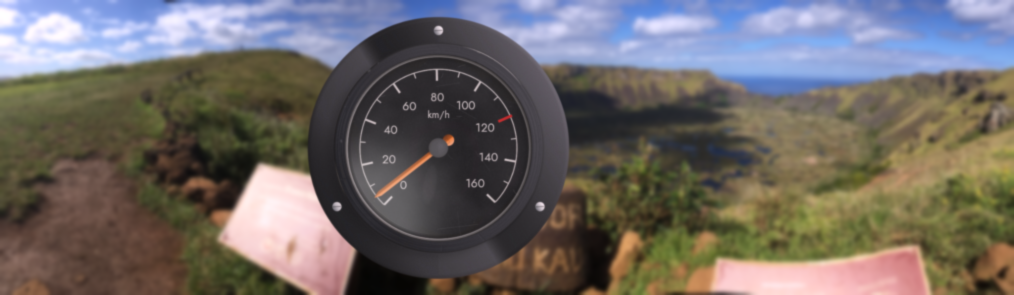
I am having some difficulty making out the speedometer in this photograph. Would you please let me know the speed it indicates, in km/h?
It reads 5 km/h
